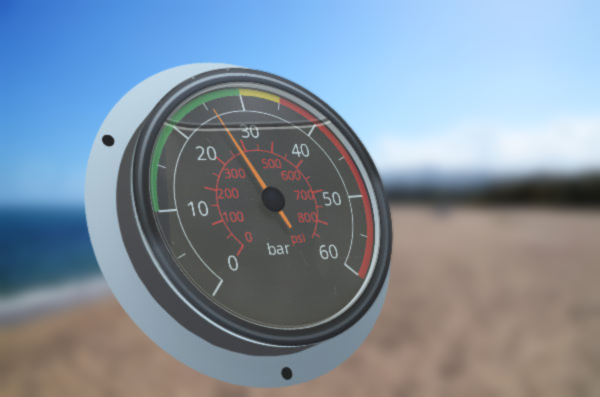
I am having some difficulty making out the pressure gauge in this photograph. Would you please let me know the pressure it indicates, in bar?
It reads 25 bar
